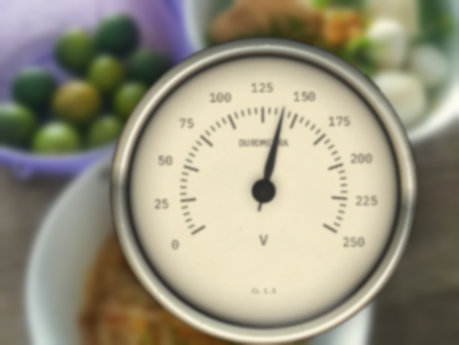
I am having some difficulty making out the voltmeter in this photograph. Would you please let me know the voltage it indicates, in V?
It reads 140 V
